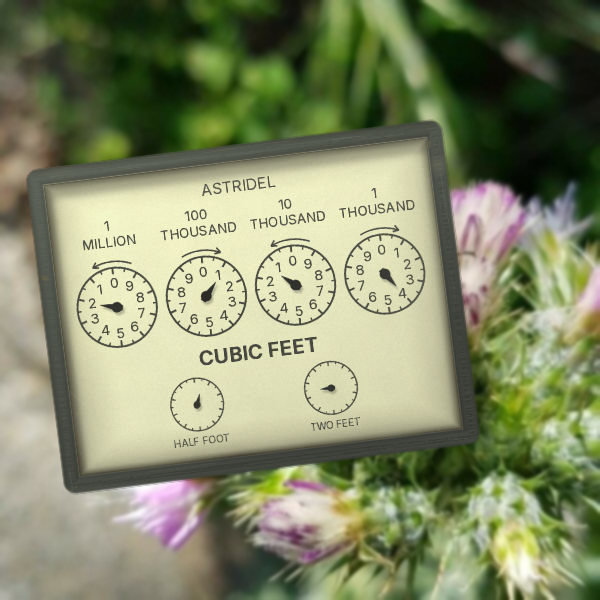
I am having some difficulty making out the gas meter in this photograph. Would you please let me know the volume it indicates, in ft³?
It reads 211400 ft³
